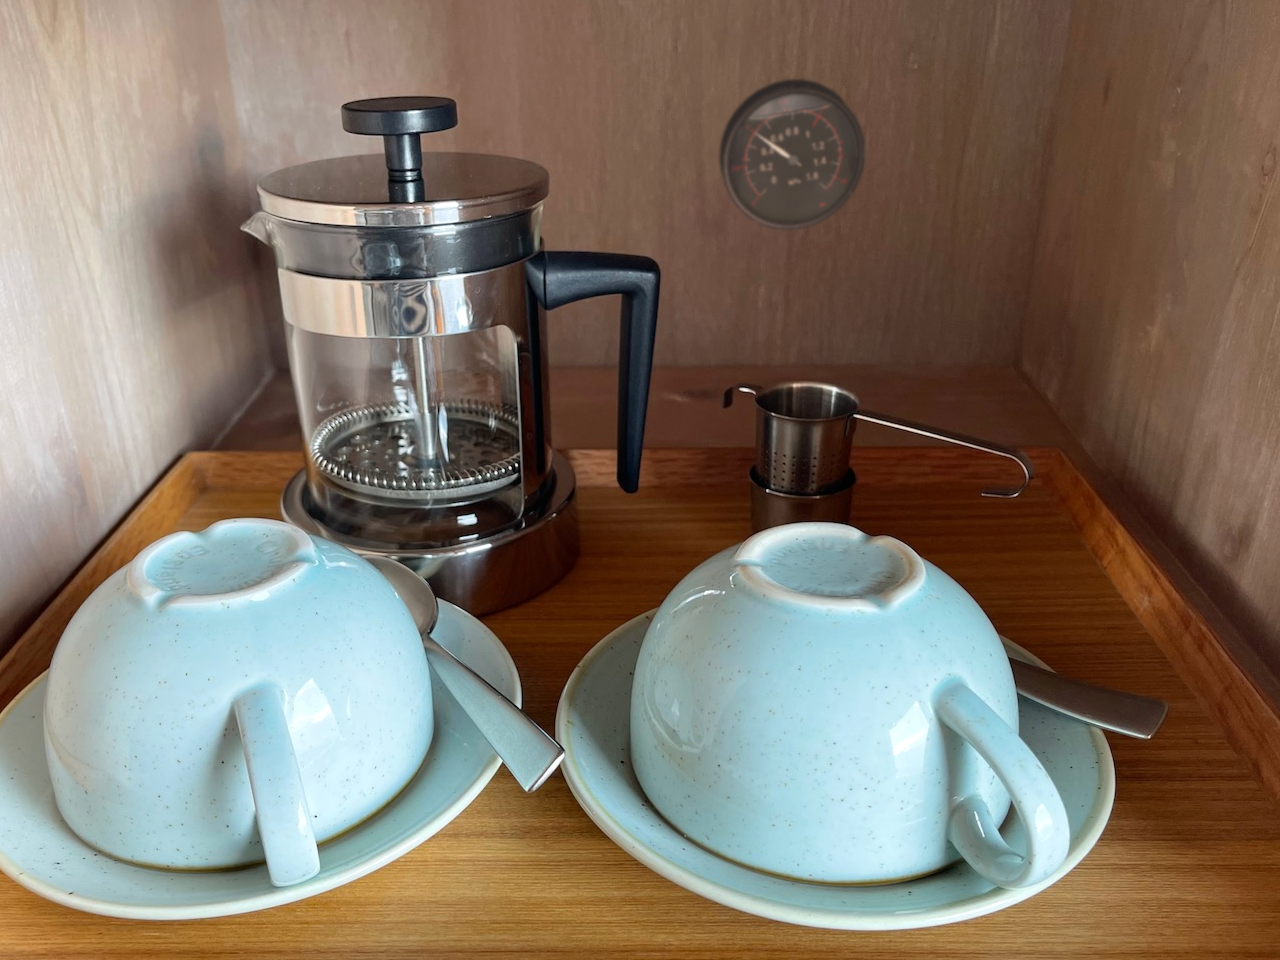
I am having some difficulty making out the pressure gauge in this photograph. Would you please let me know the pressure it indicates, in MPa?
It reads 0.5 MPa
